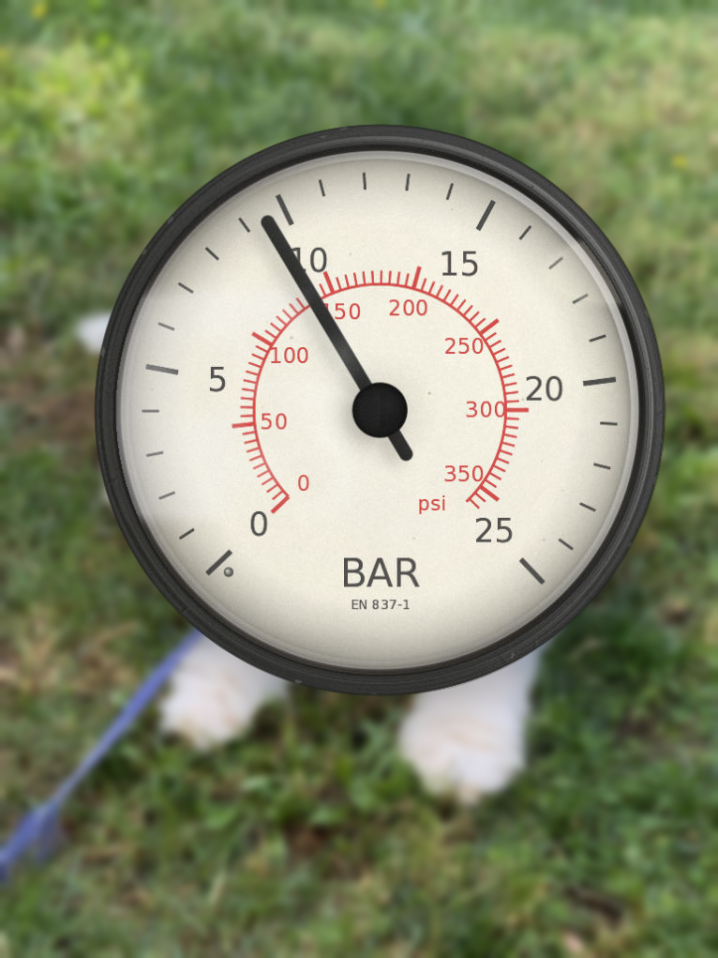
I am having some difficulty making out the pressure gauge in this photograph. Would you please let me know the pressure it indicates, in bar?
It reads 9.5 bar
